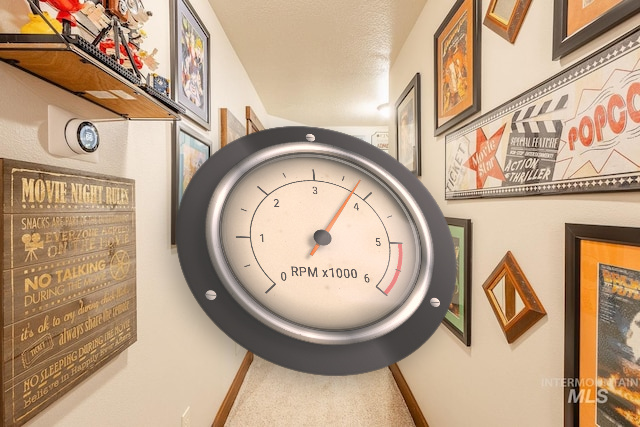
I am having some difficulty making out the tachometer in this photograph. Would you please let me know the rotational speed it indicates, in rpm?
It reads 3750 rpm
